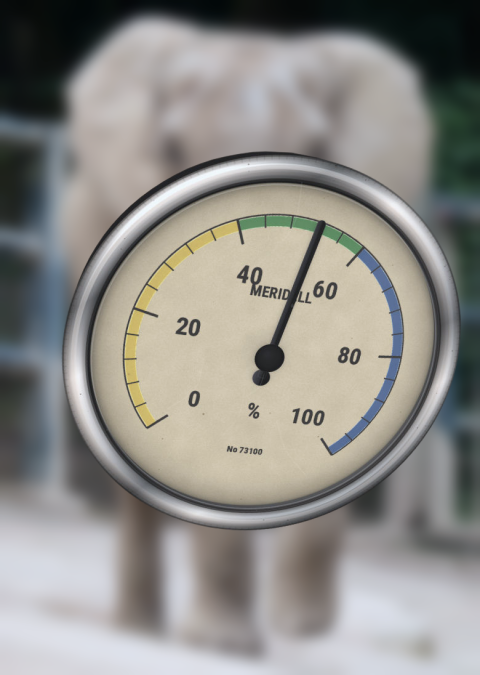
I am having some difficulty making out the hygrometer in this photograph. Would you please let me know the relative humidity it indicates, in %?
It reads 52 %
